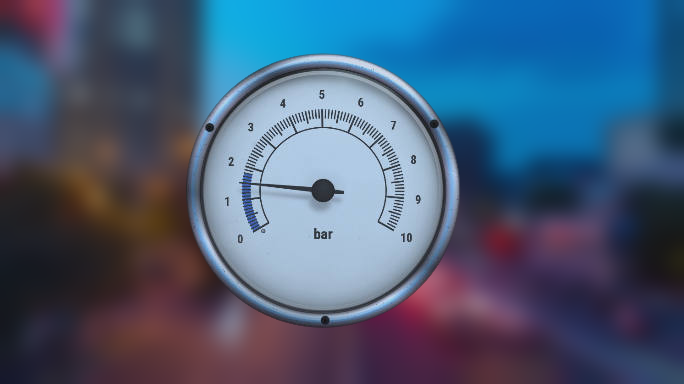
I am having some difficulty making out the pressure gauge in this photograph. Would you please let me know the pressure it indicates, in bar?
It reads 1.5 bar
